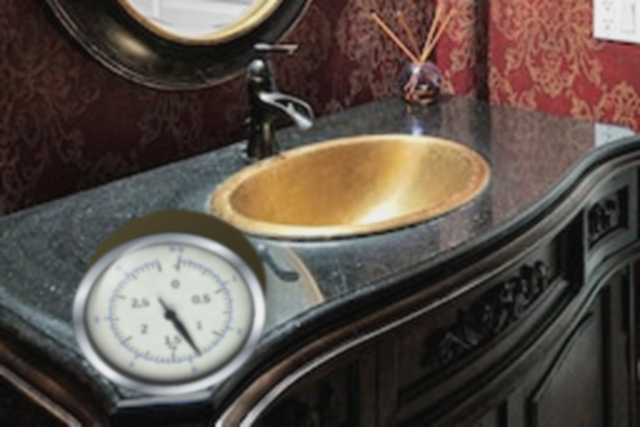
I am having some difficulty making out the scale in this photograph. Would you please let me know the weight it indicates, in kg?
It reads 1.25 kg
